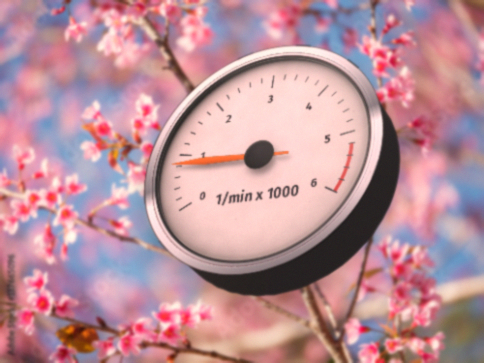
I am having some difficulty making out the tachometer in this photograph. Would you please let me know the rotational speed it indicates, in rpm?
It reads 800 rpm
